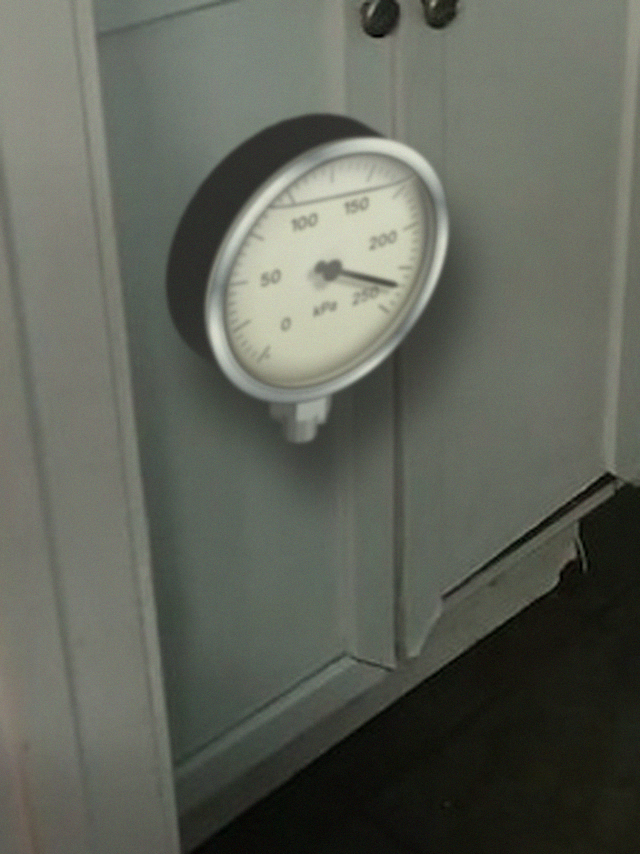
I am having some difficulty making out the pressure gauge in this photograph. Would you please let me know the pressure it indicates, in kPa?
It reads 235 kPa
